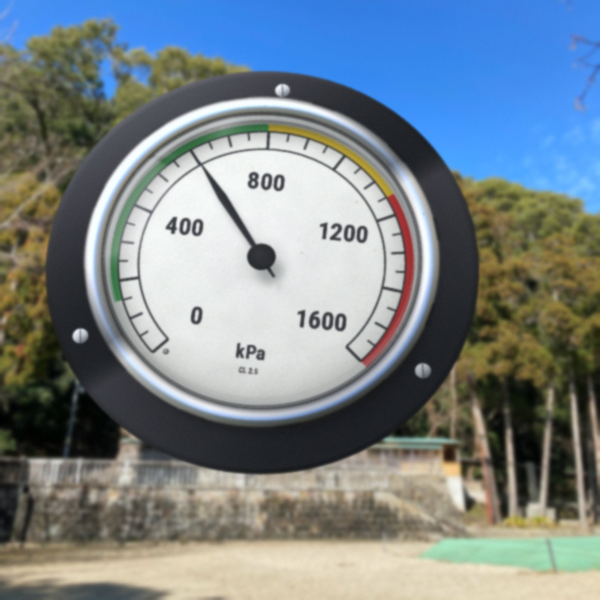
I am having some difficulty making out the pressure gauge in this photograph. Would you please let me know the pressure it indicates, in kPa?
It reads 600 kPa
